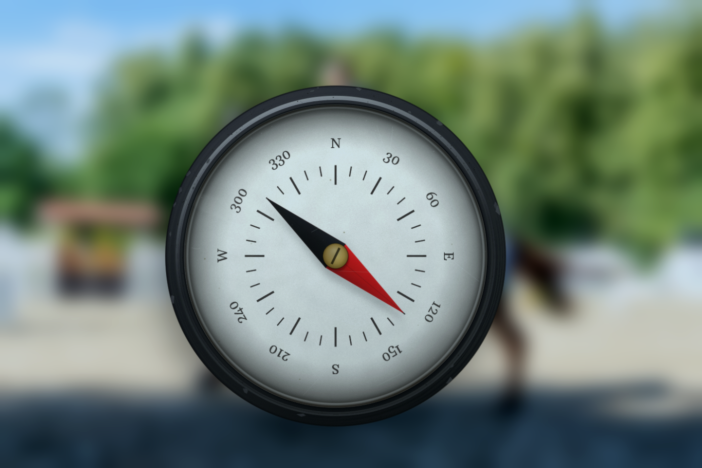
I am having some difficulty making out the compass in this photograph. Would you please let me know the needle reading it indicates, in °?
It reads 130 °
